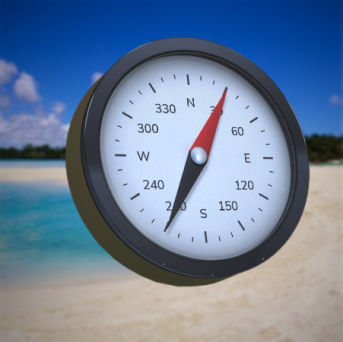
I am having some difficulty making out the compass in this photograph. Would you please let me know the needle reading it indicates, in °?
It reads 30 °
